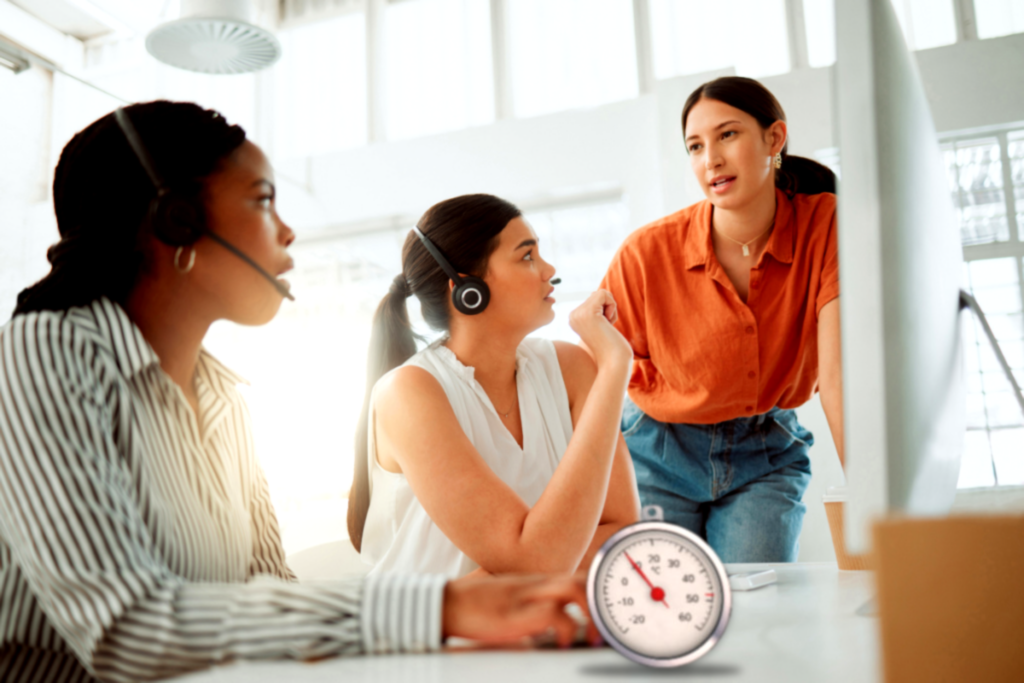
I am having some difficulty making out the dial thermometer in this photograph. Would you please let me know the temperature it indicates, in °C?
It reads 10 °C
